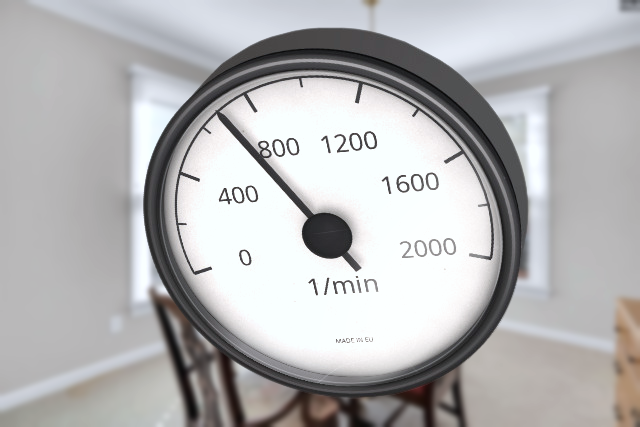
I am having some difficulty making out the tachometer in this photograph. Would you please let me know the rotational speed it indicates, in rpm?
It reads 700 rpm
